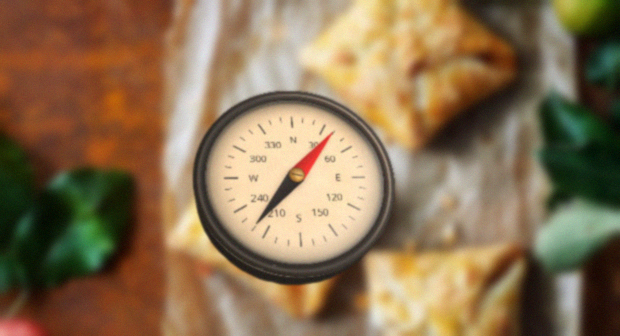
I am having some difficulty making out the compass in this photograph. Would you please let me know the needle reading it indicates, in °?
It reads 40 °
